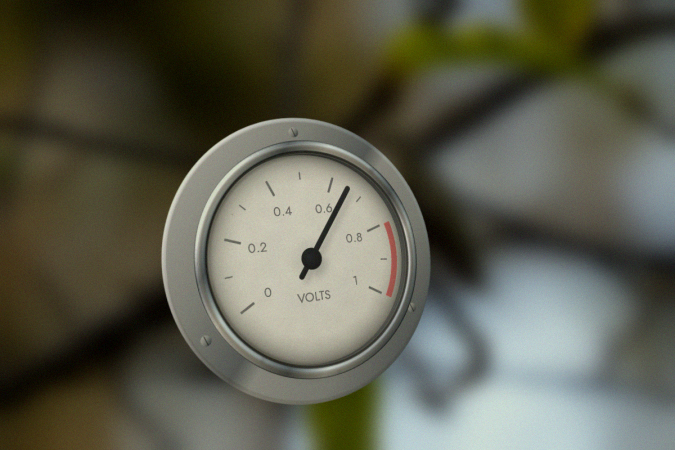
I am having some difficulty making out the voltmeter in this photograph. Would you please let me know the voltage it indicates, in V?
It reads 0.65 V
